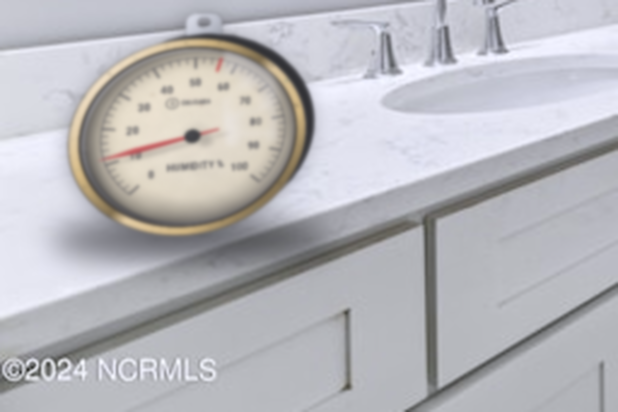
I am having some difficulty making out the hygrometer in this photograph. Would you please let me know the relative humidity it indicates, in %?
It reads 12 %
